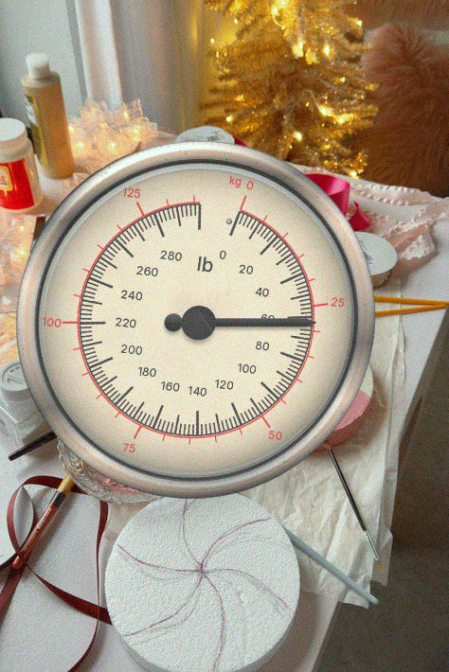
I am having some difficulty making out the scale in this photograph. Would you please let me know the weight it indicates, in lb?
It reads 62 lb
